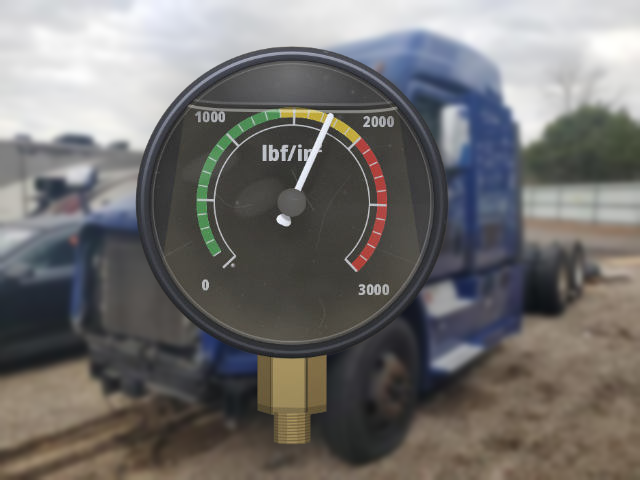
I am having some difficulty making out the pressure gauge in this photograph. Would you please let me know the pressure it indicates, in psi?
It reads 1750 psi
